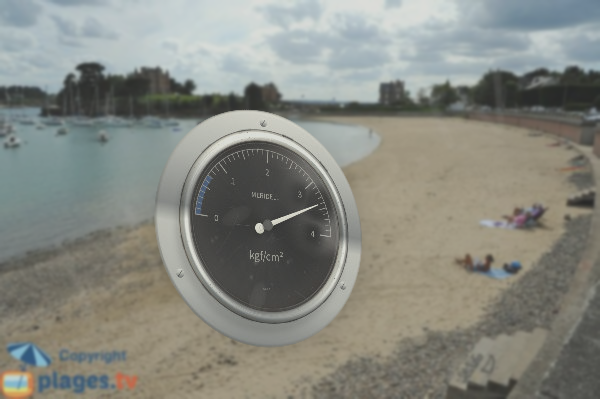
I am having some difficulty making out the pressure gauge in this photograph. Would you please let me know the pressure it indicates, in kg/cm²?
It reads 3.4 kg/cm²
